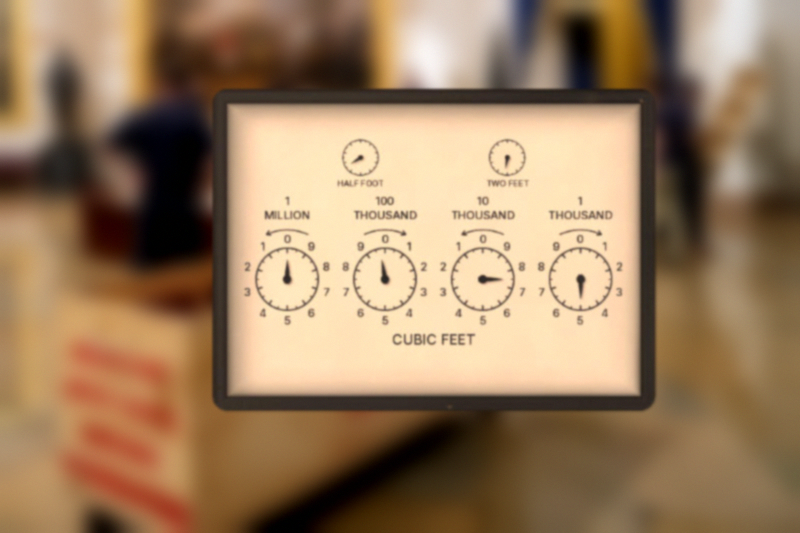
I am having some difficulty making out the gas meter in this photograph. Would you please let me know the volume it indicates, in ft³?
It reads 997500 ft³
